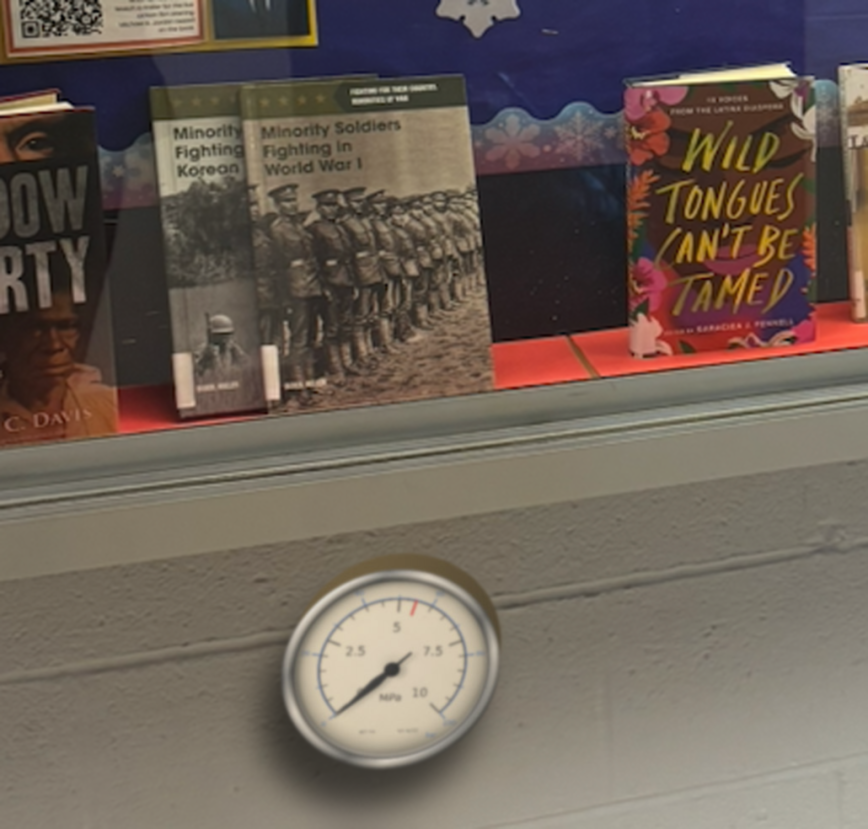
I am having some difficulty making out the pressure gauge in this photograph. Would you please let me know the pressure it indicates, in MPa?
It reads 0 MPa
